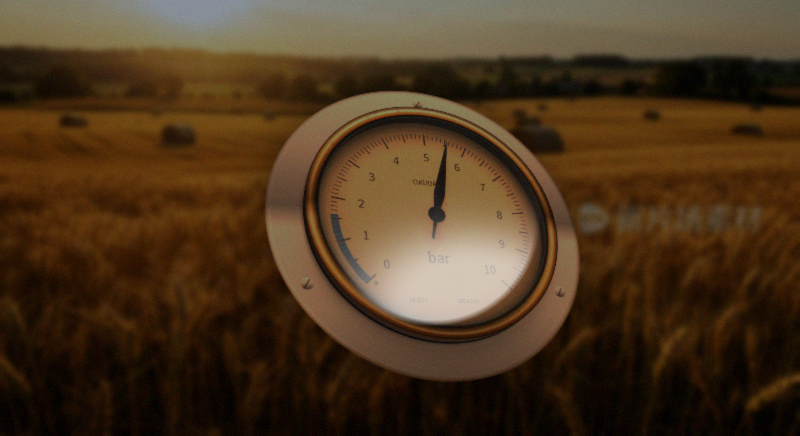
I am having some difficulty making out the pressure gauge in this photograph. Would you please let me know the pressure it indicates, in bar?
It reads 5.5 bar
